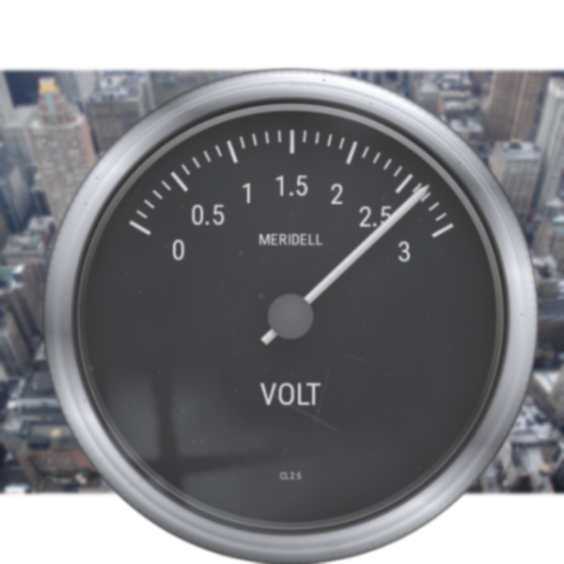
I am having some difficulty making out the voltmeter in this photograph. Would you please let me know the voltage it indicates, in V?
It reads 2.65 V
